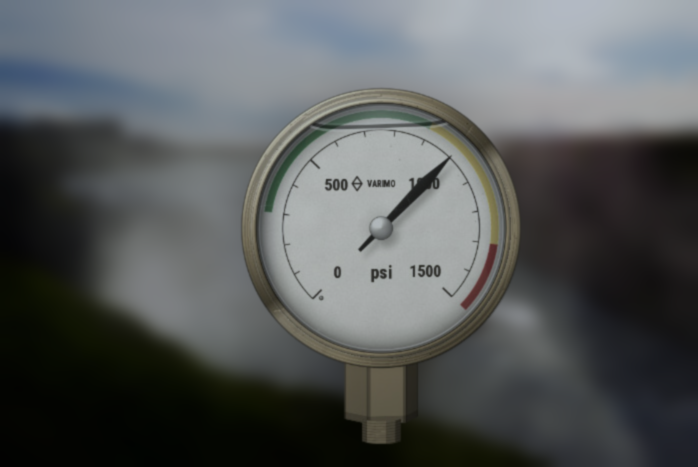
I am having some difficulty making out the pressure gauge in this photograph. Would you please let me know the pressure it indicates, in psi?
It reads 1000 psi
